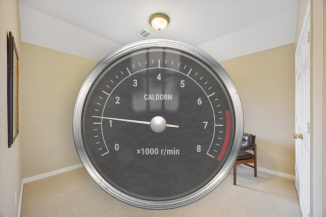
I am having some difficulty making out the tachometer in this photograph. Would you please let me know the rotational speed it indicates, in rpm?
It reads 1200 rpm
